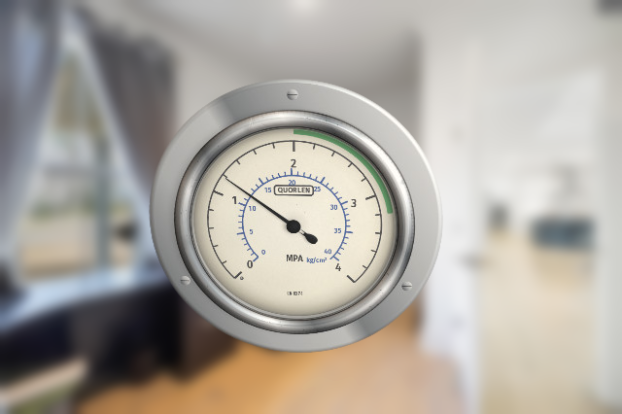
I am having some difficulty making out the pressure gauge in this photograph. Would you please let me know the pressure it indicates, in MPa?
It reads 1.2 MPa
